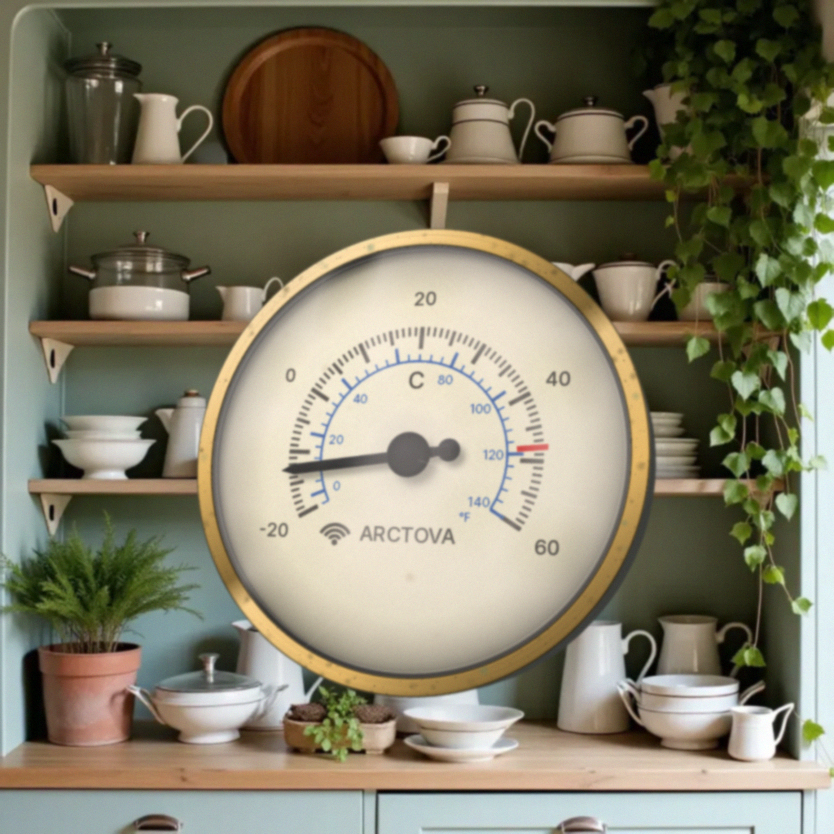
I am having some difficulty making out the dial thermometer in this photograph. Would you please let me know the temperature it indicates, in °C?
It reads -13 °C
